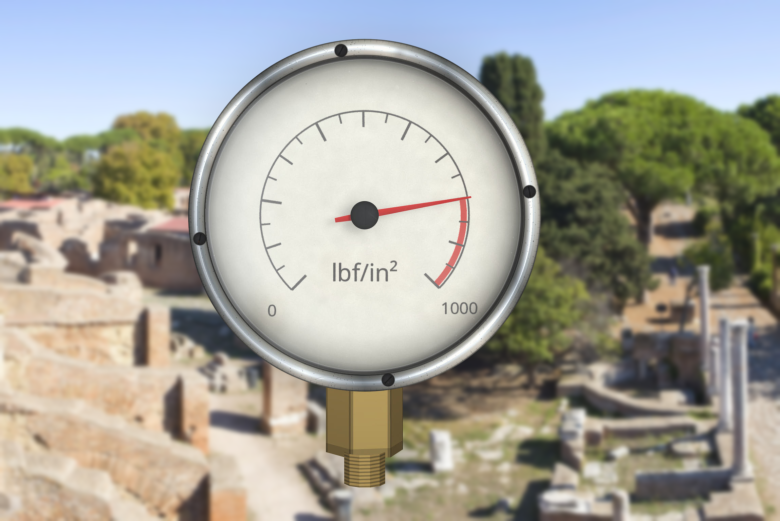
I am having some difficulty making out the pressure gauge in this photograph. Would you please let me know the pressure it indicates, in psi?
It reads 800 psi
